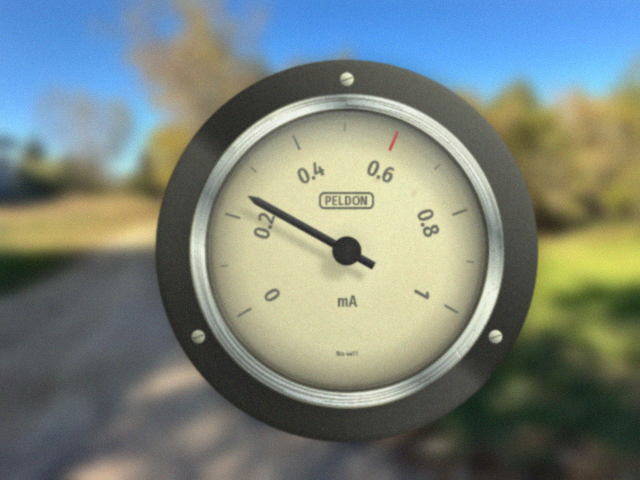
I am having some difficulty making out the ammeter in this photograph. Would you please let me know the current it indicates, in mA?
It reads 0.25 mA
